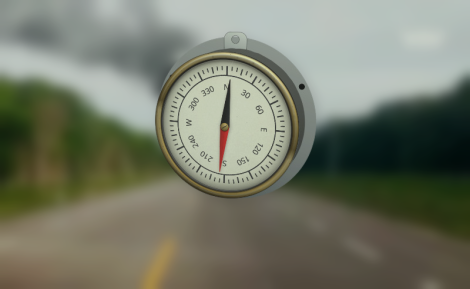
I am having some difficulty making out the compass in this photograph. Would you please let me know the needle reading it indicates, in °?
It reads 185 °
